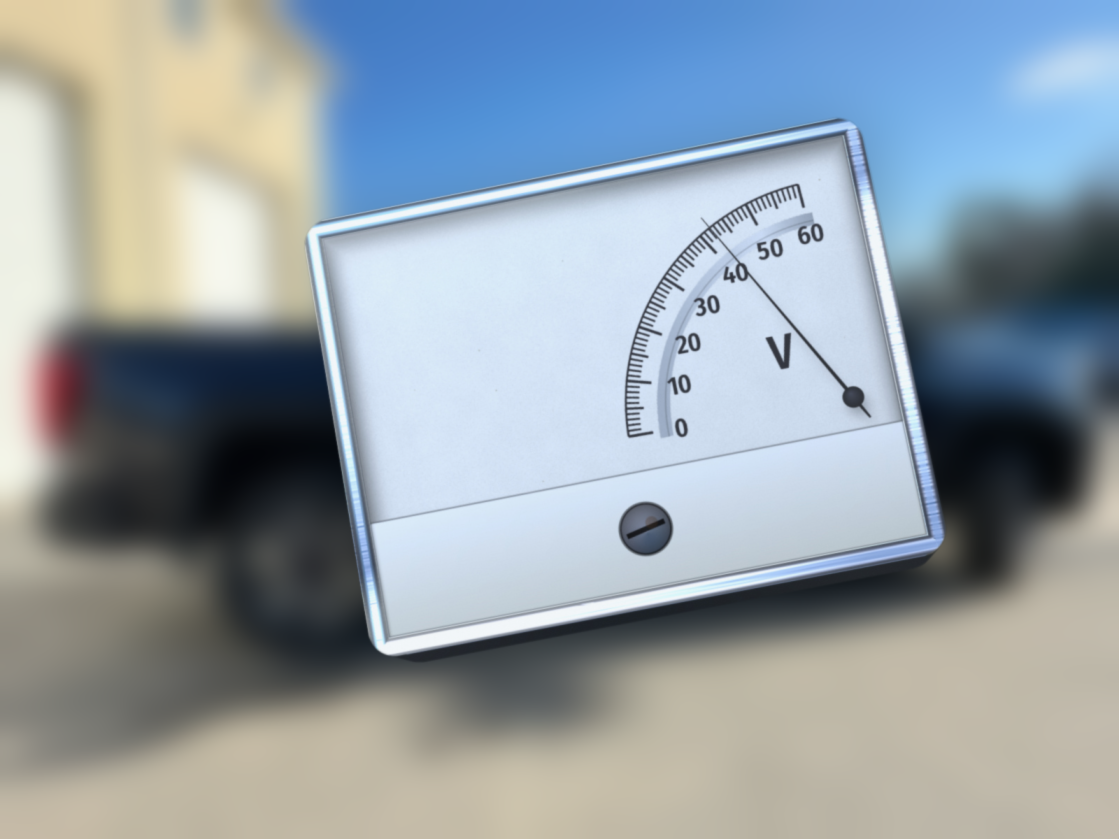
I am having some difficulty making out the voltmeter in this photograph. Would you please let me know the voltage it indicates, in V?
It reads 42 V
